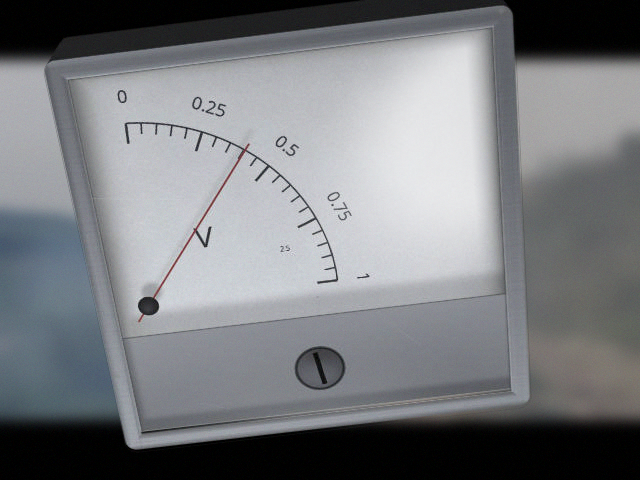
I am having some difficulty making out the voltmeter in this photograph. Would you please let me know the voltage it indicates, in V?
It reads 0.4 V
